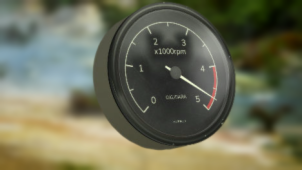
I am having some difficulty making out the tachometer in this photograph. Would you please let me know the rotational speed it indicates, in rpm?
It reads 4750 rpm
